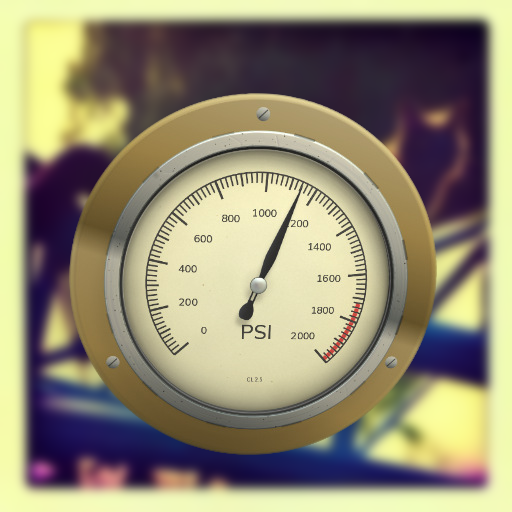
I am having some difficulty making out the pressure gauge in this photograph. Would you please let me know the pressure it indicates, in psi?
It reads 1140 psi
